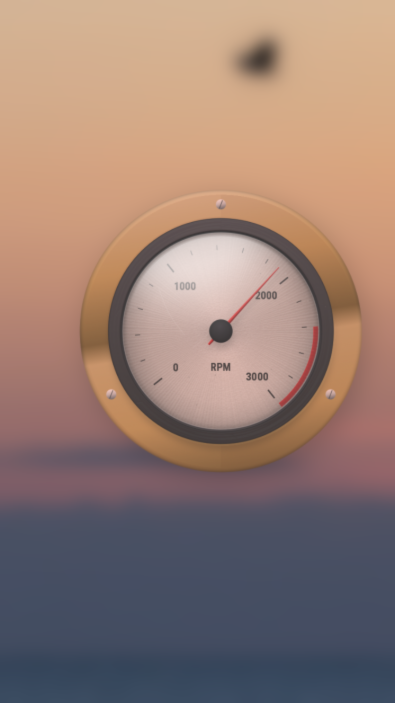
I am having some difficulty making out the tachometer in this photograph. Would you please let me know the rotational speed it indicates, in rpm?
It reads 1900 rpm
